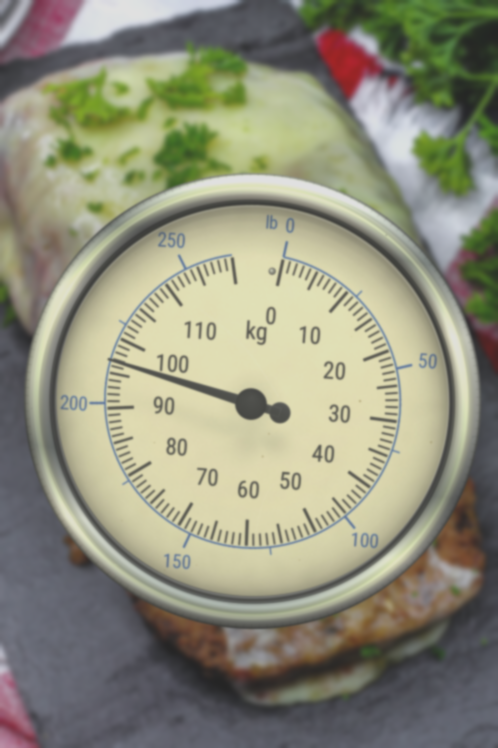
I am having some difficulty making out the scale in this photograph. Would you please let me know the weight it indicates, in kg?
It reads 97 kg
